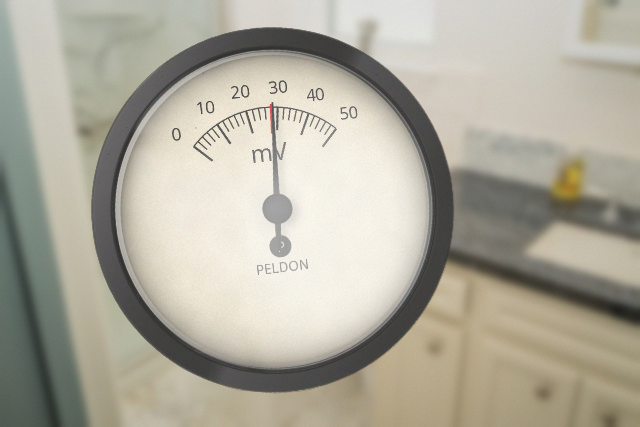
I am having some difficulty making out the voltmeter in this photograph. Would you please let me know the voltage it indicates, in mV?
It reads 28 mV
